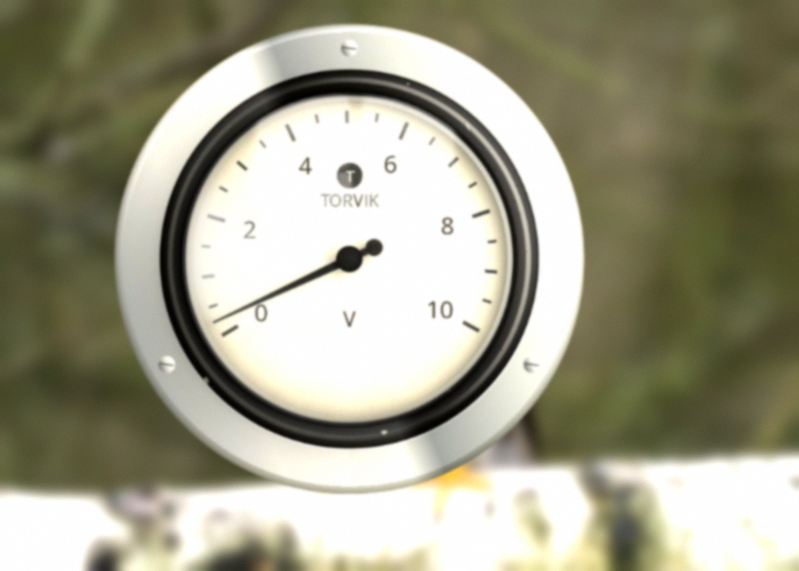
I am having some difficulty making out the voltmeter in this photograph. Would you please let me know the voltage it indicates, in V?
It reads 0.25 V
